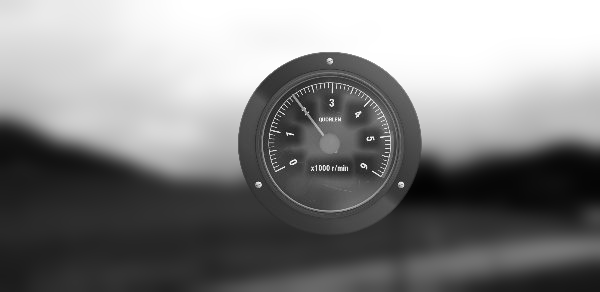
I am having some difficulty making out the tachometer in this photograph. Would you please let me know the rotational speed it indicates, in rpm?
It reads 2000 rpm
